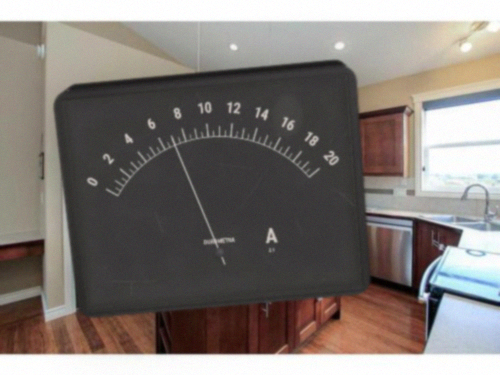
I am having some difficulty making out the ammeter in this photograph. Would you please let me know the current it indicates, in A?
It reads 7 A
